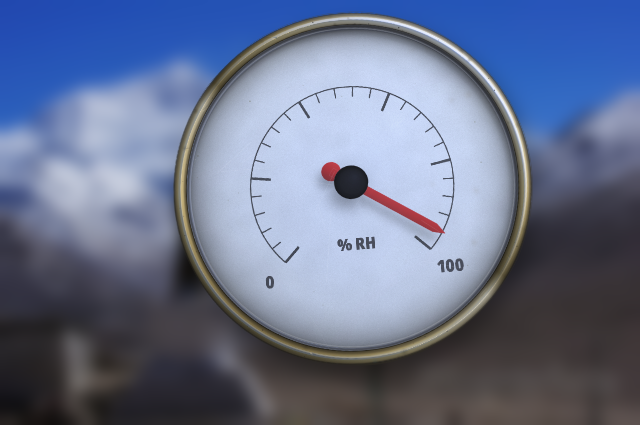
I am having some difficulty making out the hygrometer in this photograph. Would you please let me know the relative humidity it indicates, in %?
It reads 96 %
